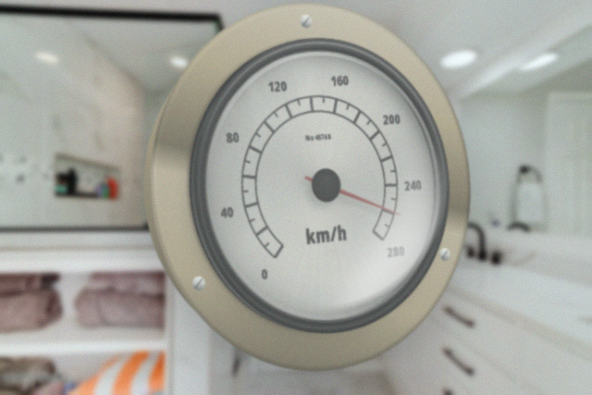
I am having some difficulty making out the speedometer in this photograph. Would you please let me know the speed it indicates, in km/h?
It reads 260 km/h
